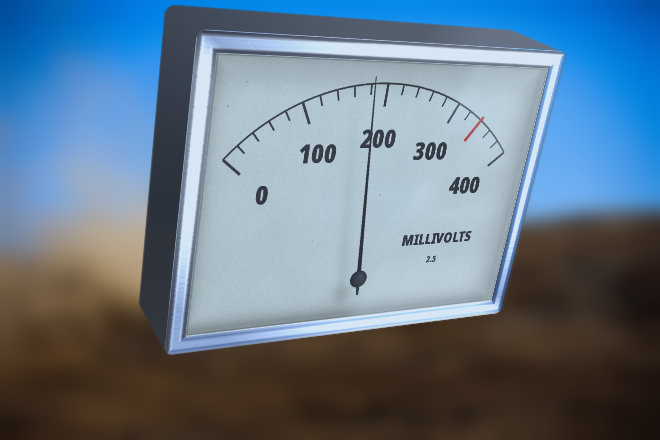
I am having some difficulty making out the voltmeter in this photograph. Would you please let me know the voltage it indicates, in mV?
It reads 180 mV
